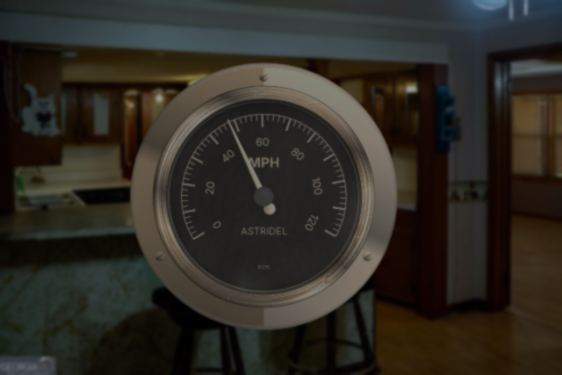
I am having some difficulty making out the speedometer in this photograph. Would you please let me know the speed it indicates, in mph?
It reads 48 mph
